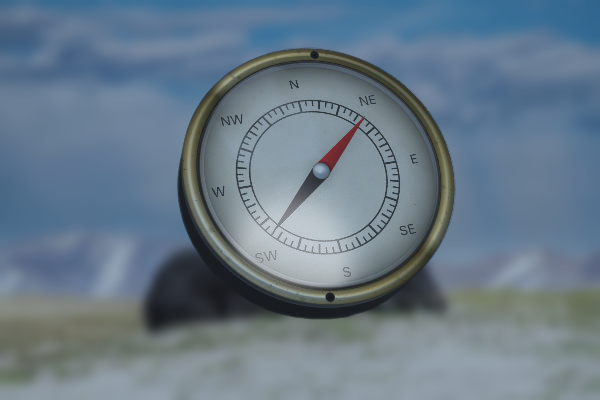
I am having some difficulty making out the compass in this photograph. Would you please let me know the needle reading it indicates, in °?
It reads 50 °
